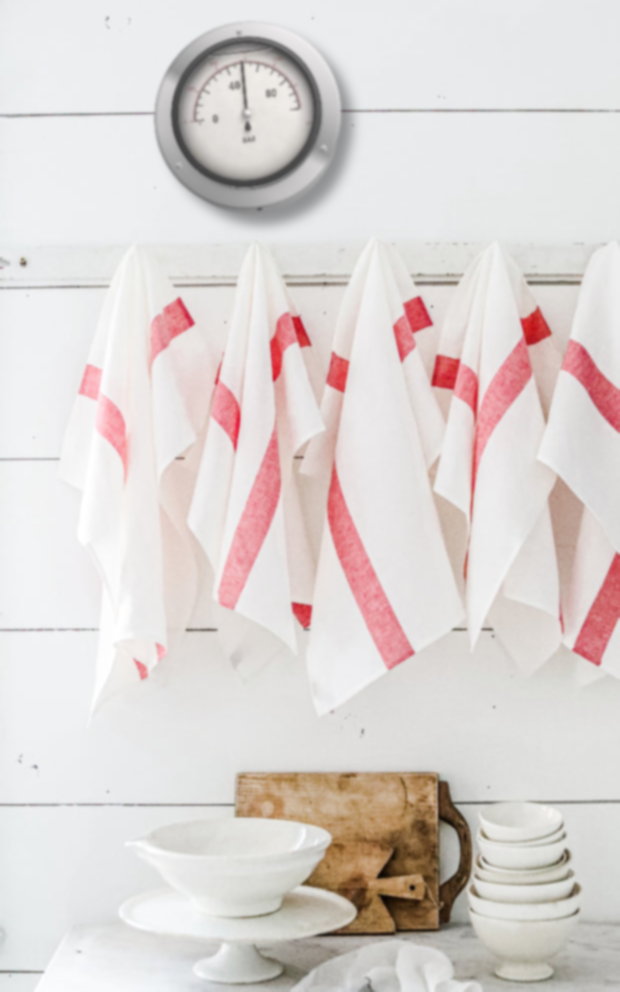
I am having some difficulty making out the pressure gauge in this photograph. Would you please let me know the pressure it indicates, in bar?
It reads 50 bar
